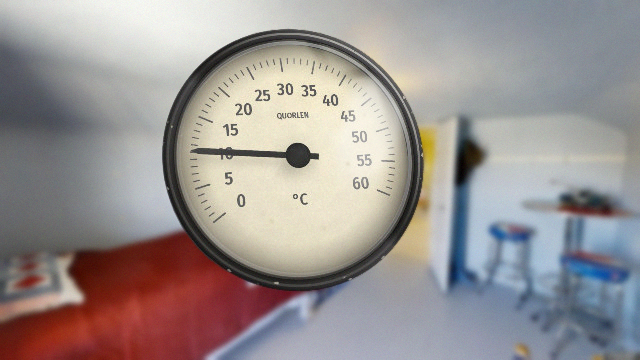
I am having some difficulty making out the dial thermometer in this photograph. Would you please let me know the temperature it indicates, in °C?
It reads 10 °C
